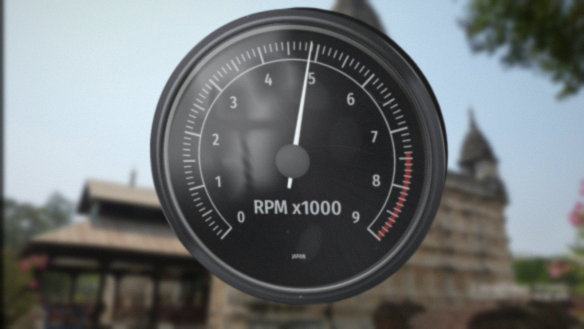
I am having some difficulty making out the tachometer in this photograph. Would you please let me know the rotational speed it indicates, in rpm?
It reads 4900 rpm
